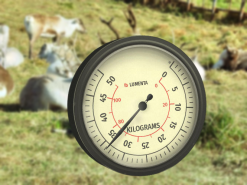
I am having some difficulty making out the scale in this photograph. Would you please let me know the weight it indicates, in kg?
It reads 34 kg
